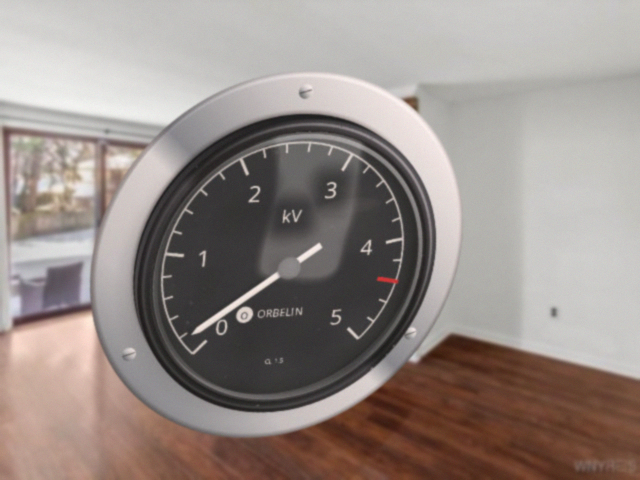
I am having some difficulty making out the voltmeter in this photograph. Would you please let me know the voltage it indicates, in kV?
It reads 0.2 kV
